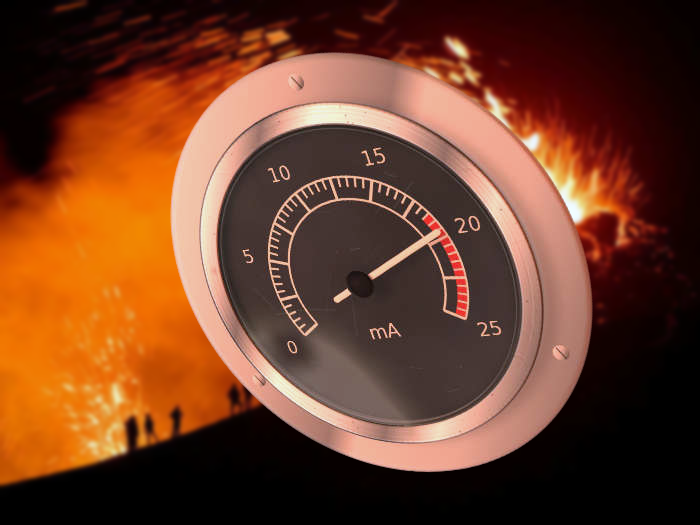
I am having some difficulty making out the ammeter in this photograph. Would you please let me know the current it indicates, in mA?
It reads 19.5 mA
